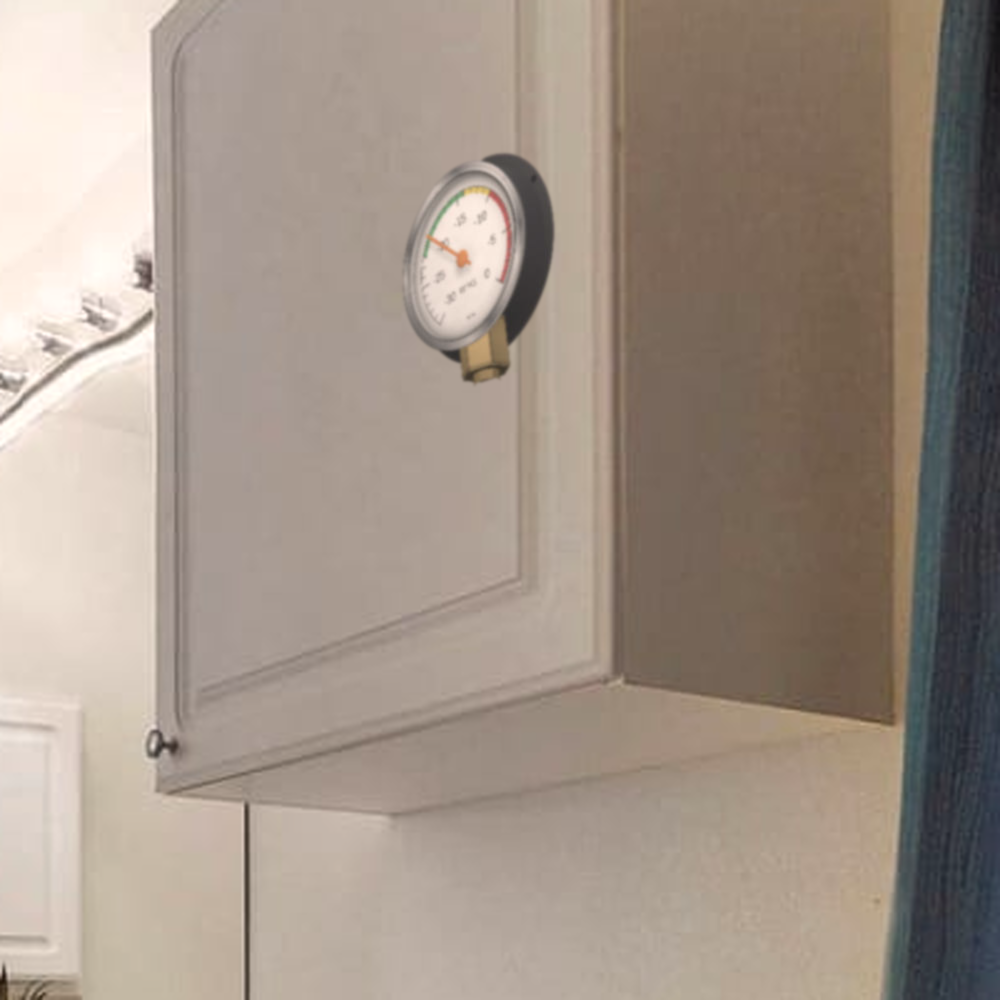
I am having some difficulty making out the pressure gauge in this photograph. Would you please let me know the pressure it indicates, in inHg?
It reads -20 inHg
